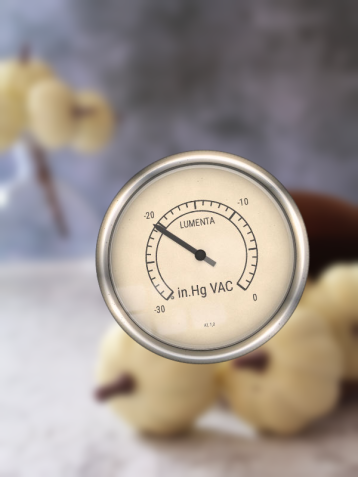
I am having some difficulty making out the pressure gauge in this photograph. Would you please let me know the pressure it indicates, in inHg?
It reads -20.5 inHg
